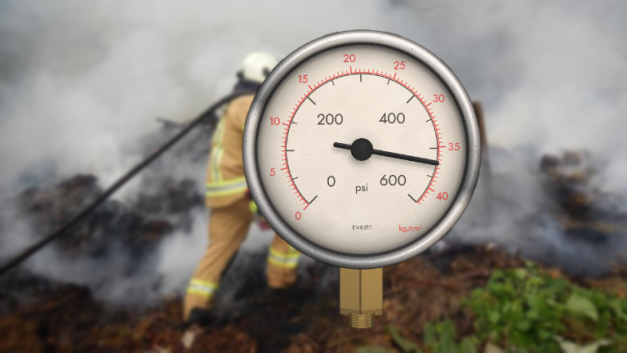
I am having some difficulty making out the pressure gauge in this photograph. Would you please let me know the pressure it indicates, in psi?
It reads 525 psi
